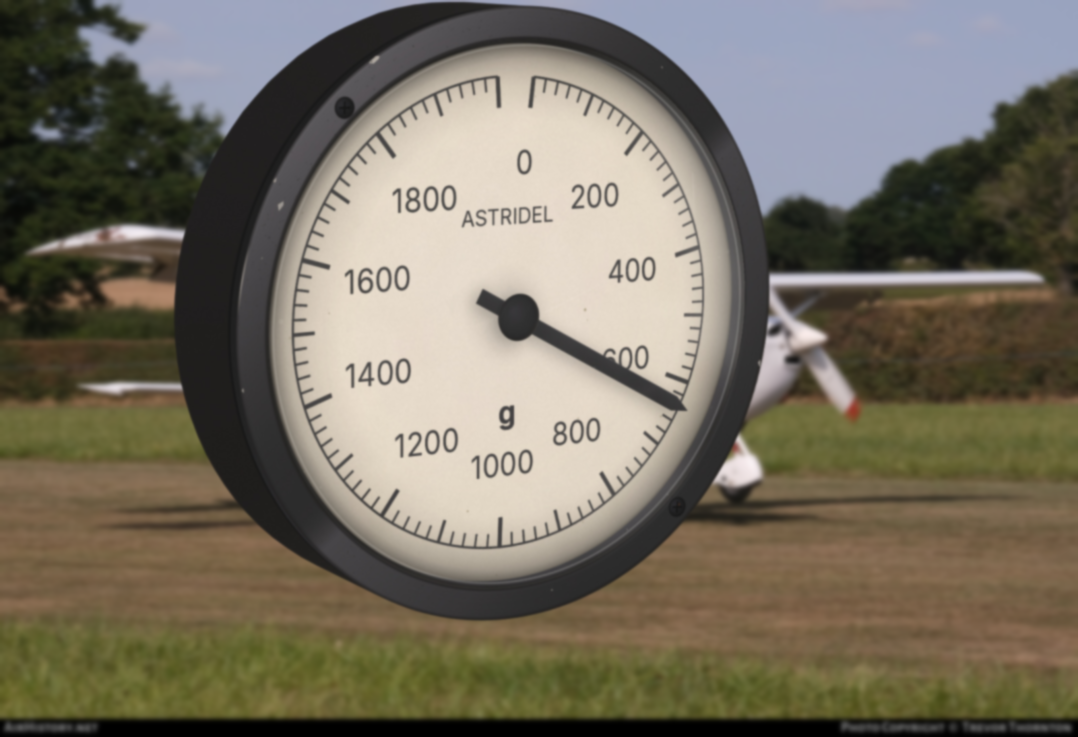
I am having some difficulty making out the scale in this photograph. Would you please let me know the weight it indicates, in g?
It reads 640 g
